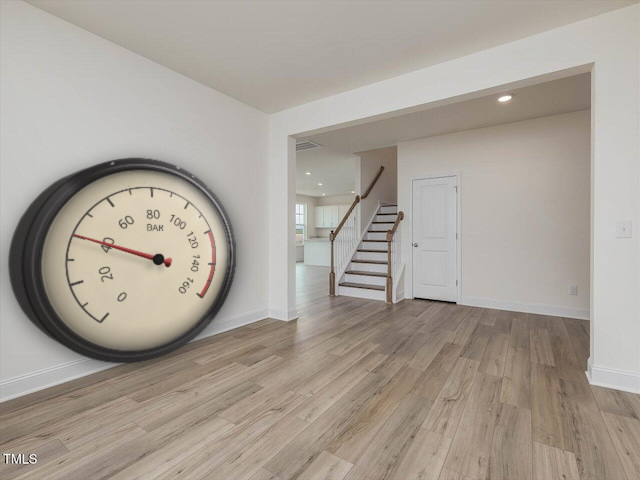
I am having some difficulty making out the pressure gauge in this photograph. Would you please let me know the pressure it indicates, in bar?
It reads 40 bar
